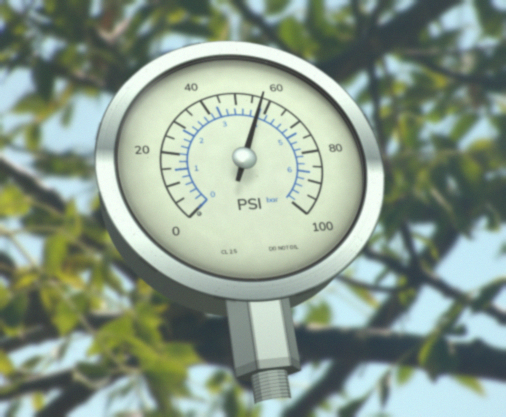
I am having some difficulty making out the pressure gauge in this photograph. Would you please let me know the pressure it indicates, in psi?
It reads 57.5 psi
